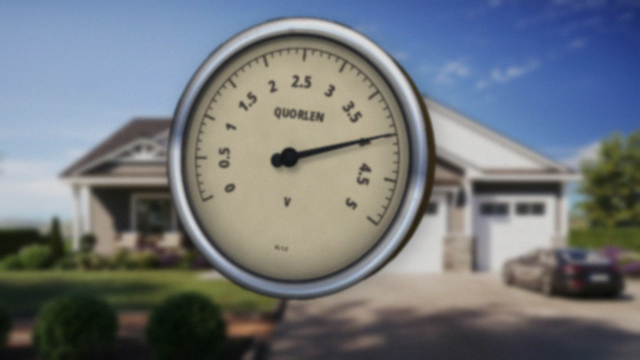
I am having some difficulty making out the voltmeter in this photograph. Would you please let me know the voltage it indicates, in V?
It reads 4 V
